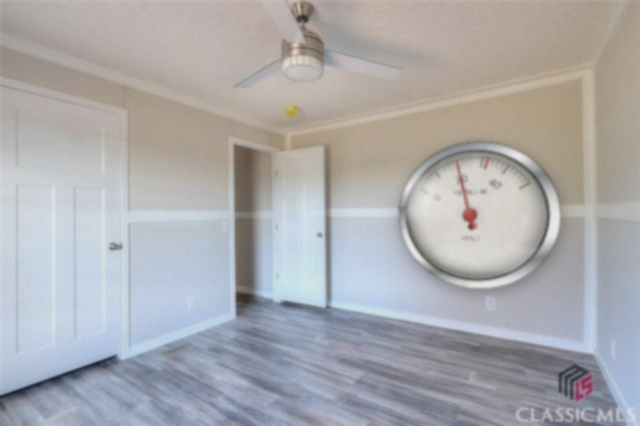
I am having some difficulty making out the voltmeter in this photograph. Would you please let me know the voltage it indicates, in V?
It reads 20 V
